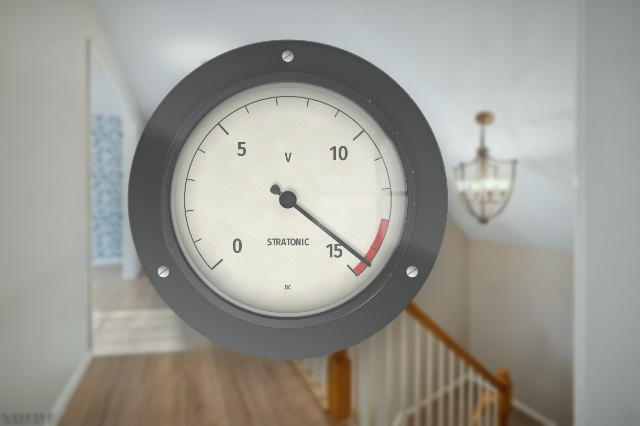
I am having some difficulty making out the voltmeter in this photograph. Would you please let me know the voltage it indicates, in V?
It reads 14.5 V
